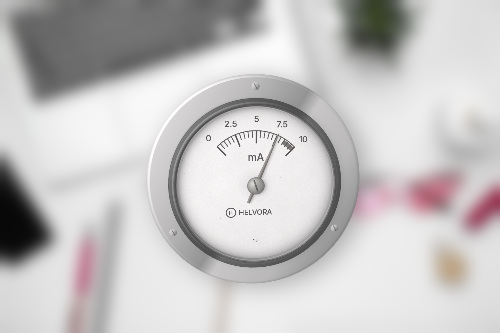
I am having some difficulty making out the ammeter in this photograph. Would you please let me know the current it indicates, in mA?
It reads 7.5 mA
